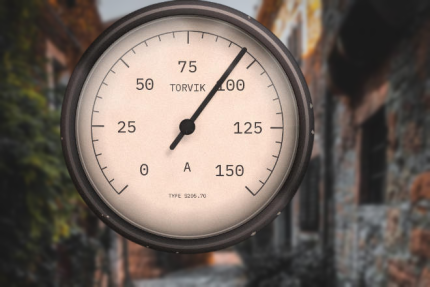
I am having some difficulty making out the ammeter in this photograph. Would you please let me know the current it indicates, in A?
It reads 95 A
